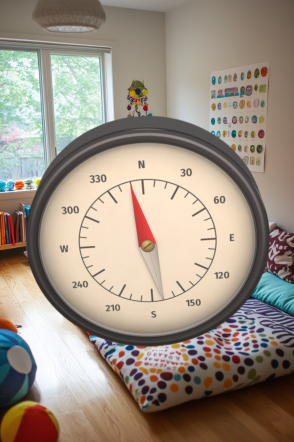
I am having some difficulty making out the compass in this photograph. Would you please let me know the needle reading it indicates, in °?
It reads 350 °
